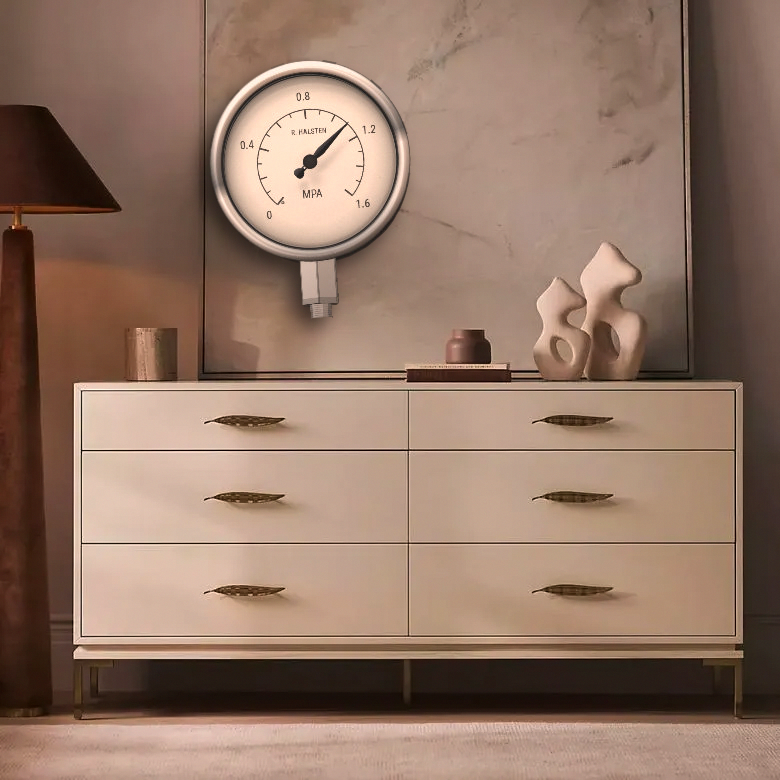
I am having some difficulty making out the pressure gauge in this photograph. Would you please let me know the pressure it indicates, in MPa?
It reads 1.1 MPa
